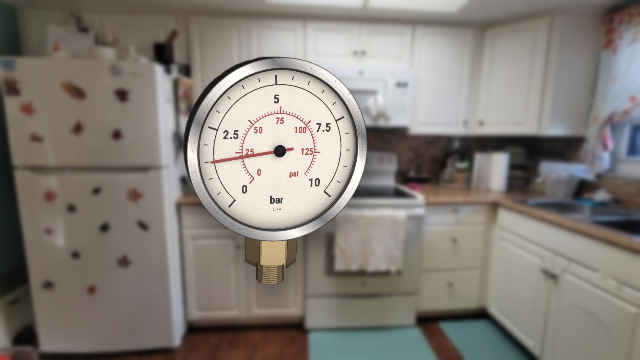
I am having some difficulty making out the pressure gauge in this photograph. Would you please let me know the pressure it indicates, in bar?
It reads 1.5 bar
